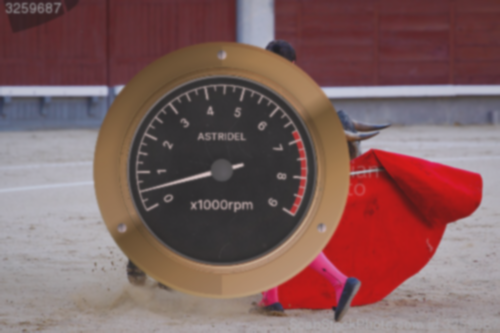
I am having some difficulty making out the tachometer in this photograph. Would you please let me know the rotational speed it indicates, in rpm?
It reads 500 rpm
